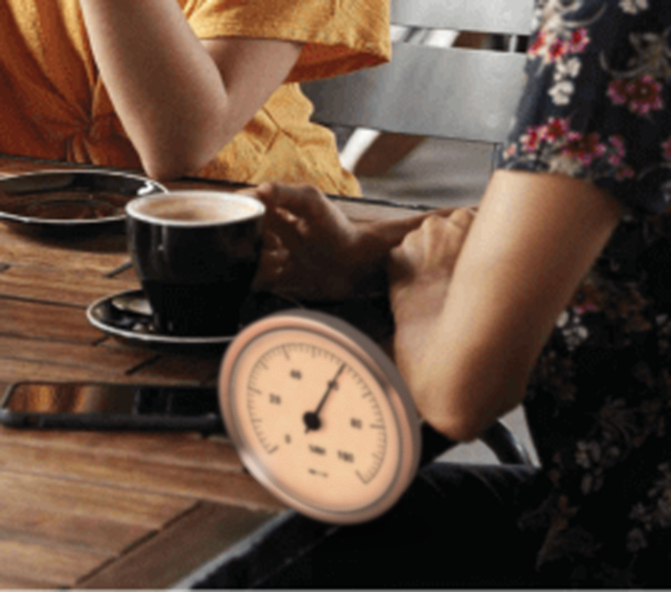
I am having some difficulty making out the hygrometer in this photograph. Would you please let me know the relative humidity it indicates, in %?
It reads 60 %
